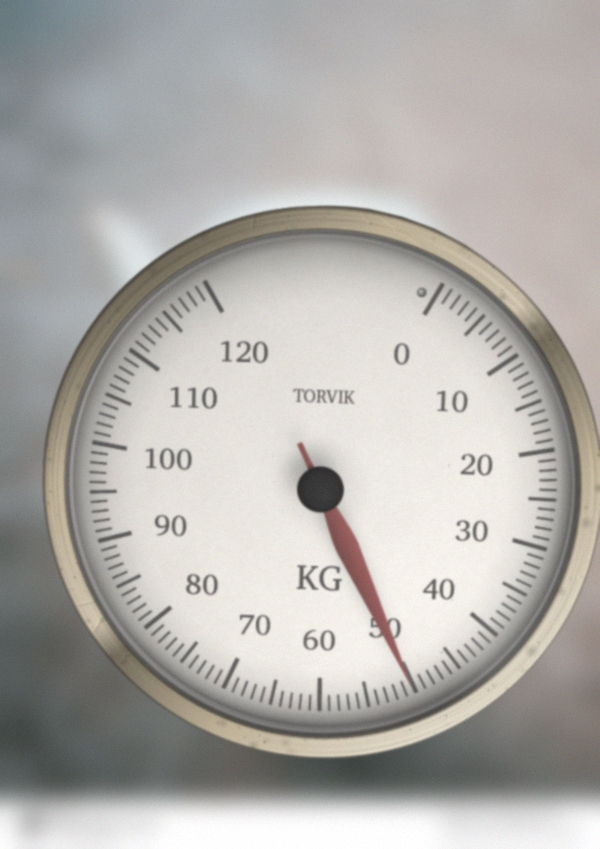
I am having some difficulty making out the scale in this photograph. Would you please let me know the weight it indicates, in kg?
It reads 50 kg
